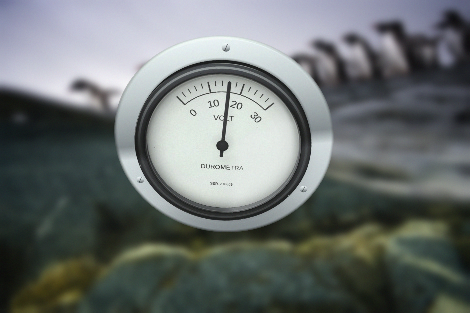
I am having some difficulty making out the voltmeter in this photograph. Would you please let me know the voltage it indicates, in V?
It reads 16 V
